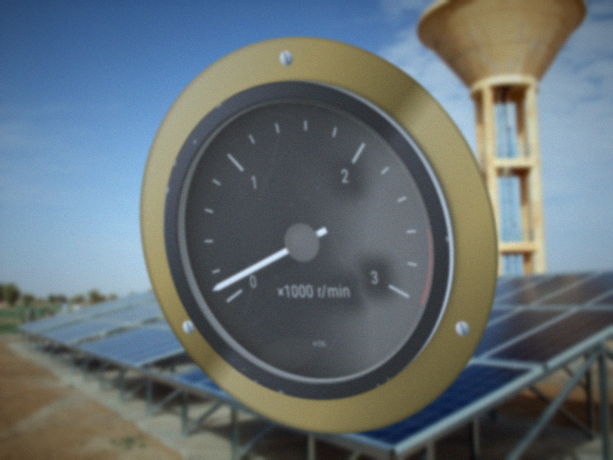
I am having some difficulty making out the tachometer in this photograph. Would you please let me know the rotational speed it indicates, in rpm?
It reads 100 rpm
